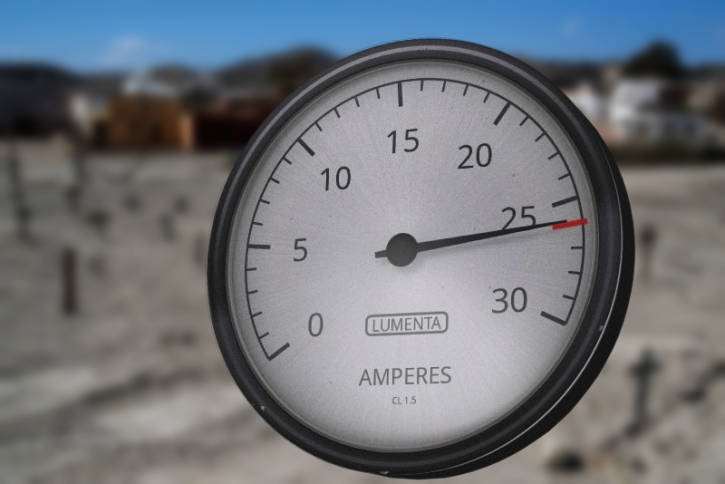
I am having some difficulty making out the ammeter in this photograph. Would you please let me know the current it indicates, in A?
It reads 26 A
